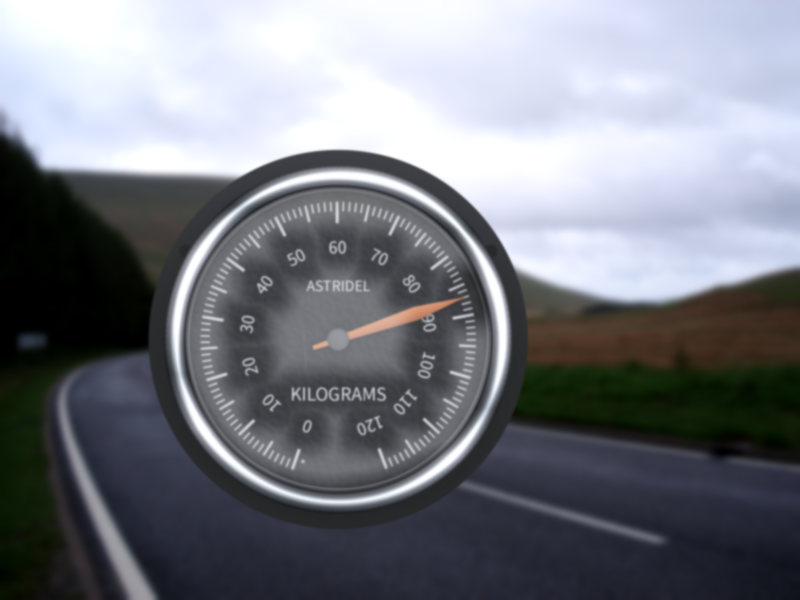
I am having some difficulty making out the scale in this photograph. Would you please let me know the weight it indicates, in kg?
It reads 87 kg
